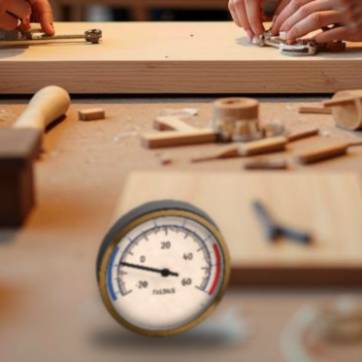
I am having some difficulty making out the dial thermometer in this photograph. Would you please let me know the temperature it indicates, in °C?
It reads -5 °C
